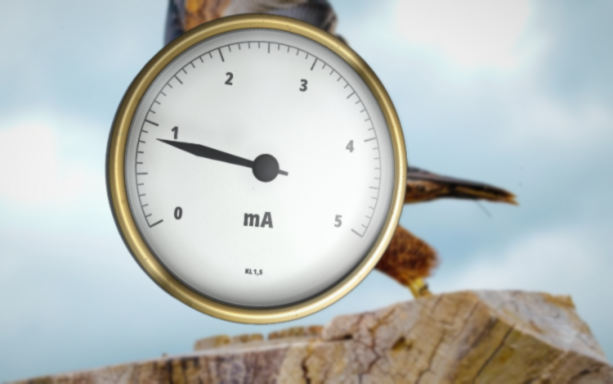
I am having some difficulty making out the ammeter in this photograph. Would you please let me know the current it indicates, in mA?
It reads 0.85 mA
